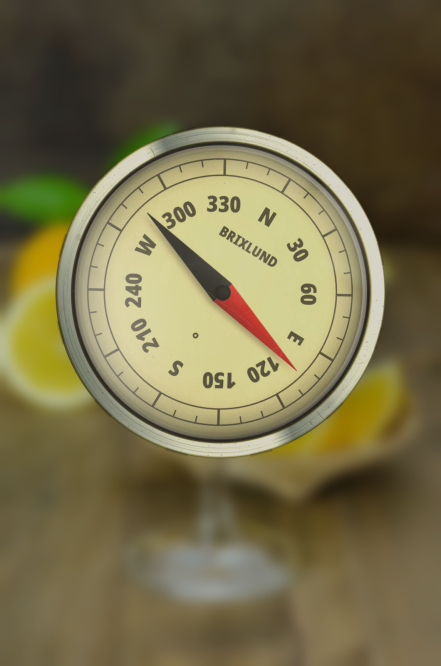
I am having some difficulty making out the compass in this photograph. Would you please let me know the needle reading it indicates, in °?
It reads 105 °
